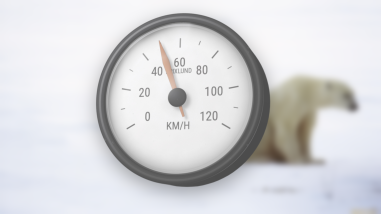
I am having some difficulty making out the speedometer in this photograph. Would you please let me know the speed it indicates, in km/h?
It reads 50 km/h
